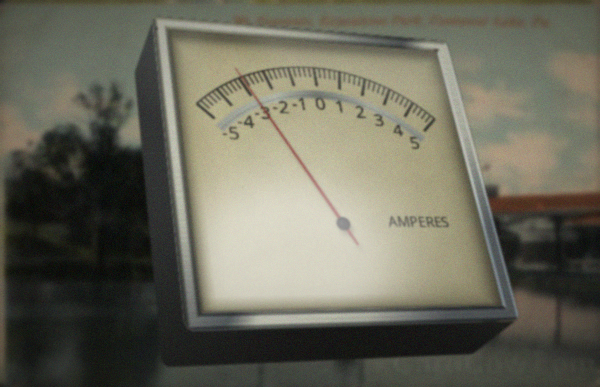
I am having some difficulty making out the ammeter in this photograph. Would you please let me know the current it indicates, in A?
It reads -3 A
